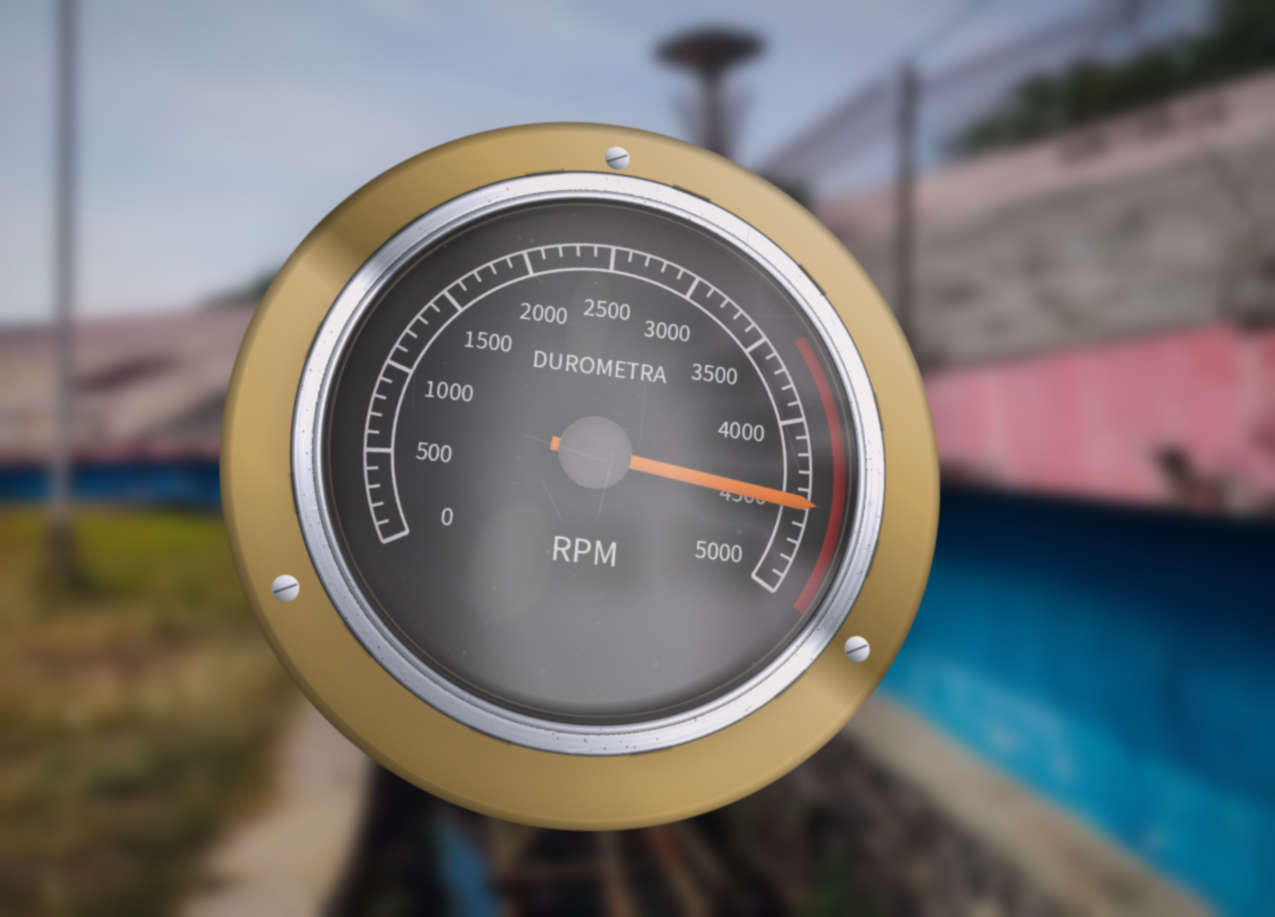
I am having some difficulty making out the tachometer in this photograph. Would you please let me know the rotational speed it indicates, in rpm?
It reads 4500 rpm
